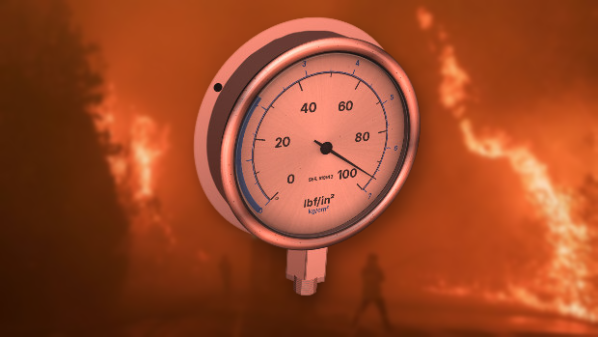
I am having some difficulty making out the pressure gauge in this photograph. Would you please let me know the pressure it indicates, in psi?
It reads 95 psi
